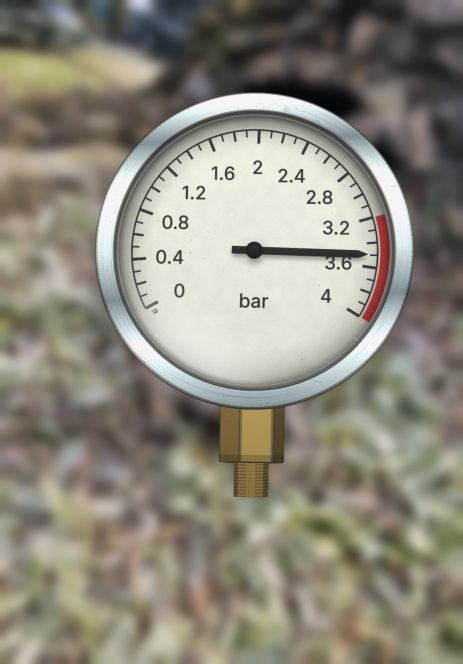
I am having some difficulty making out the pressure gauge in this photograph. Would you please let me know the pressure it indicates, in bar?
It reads 3.5 bar
